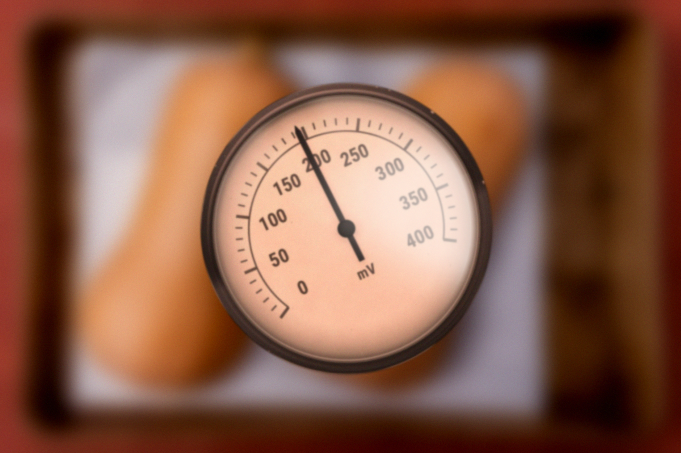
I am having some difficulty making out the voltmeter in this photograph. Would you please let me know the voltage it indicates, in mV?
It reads 195 mV
